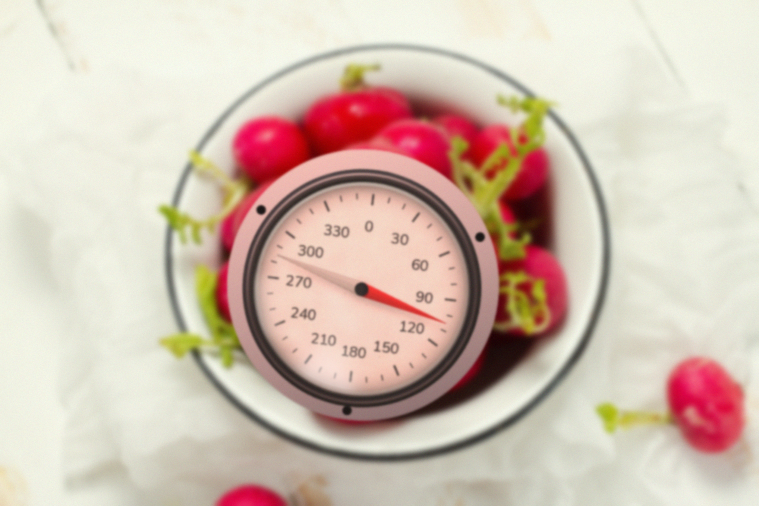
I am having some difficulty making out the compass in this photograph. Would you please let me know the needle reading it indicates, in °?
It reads 105 °
